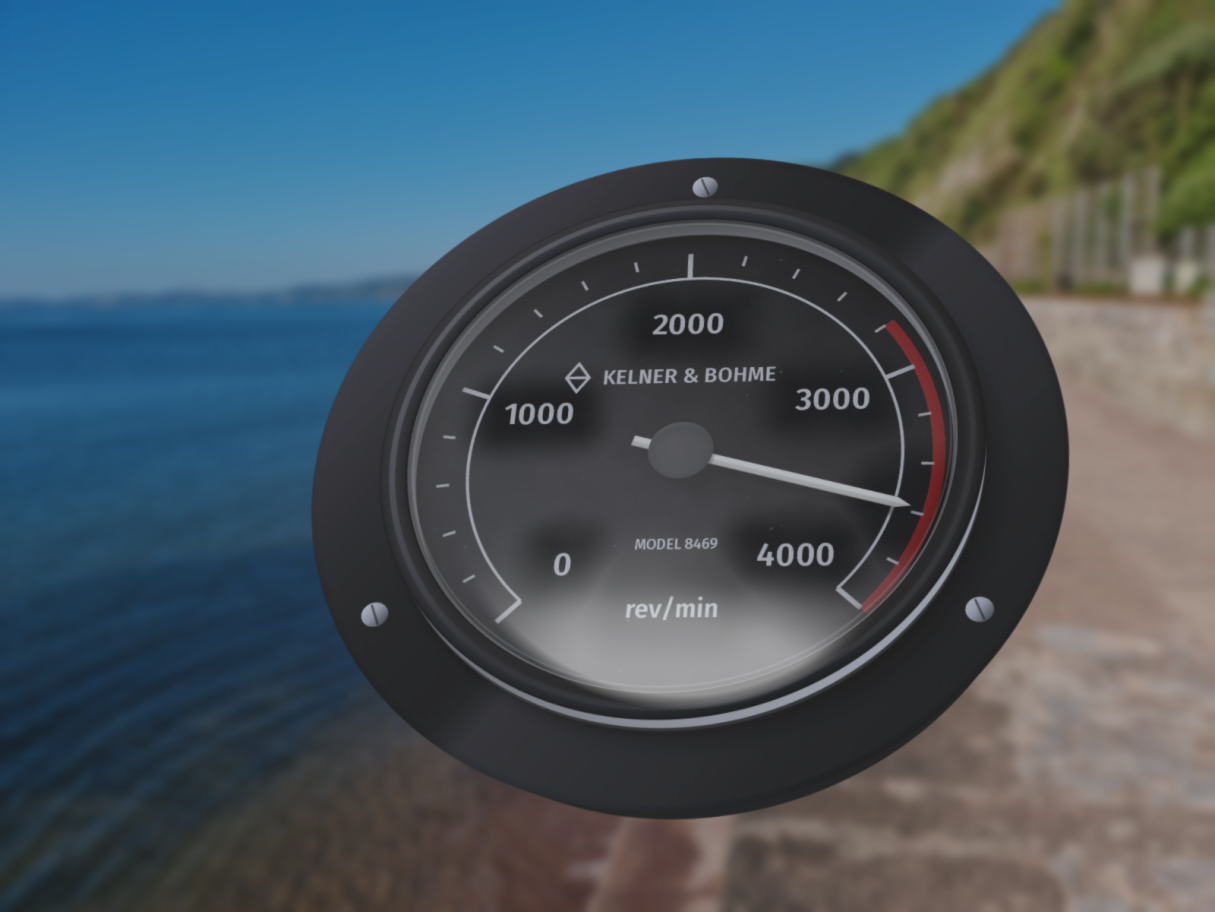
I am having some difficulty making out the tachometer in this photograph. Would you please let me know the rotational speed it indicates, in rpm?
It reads 3600 rpm
